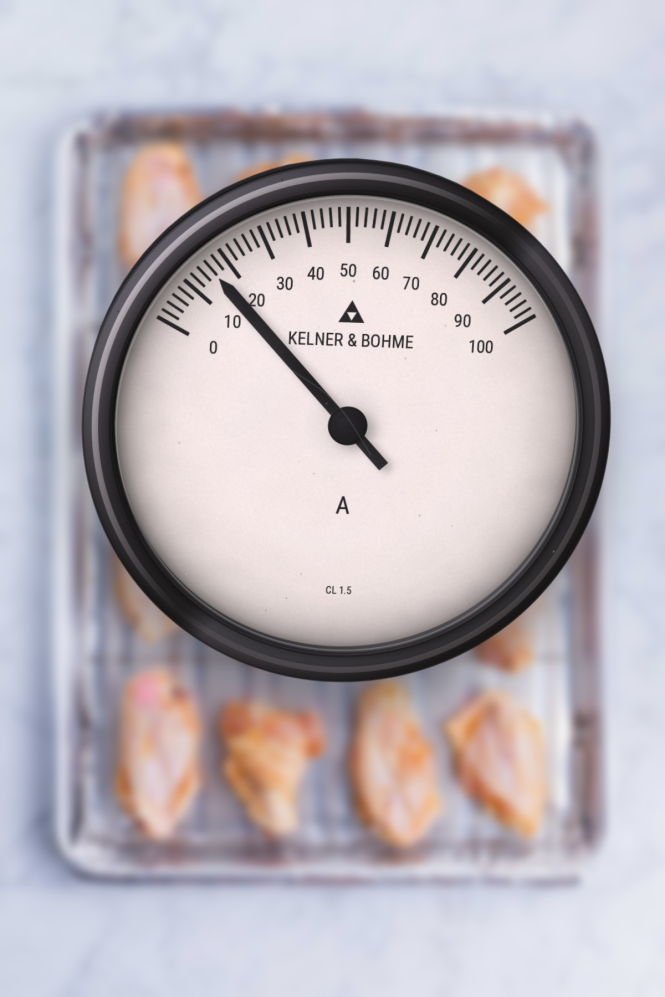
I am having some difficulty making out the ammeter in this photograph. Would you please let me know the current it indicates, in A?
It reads 16 A
